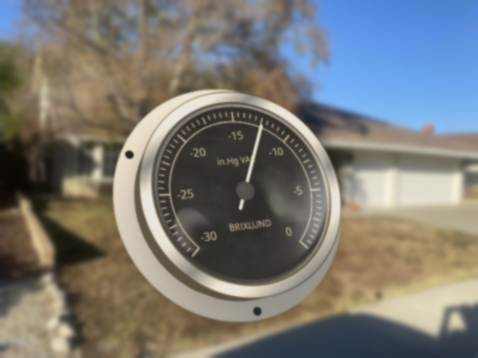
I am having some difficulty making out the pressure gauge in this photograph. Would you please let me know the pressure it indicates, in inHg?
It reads -12.5 inHg
